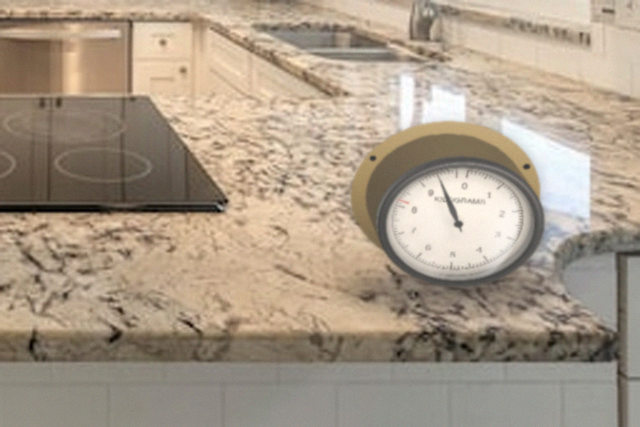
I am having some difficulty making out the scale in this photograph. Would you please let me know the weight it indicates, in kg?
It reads 9.5 kg
